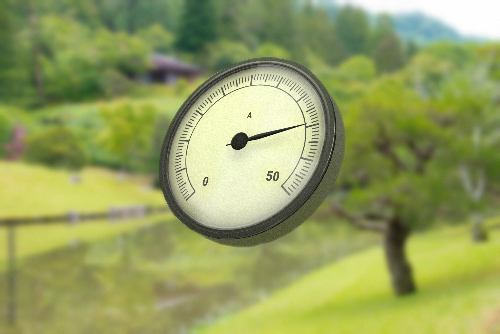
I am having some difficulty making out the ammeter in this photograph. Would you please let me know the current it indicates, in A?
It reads 40 A
